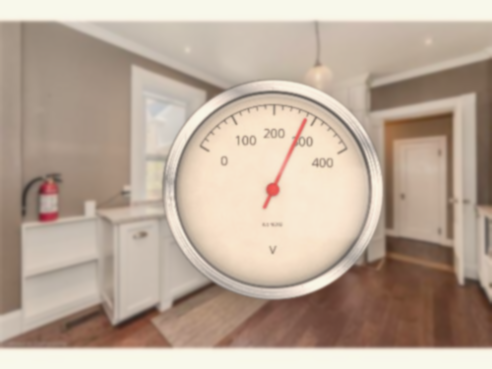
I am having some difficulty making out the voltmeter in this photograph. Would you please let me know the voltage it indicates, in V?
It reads 280 V
